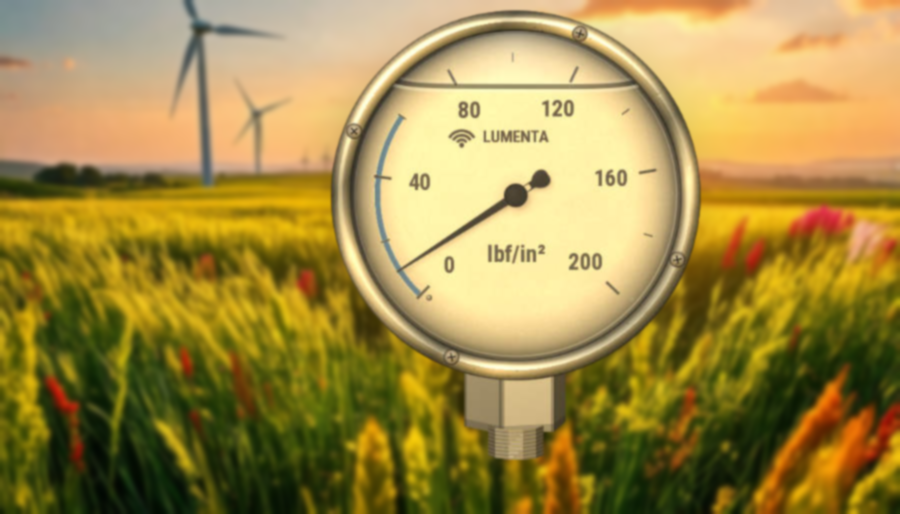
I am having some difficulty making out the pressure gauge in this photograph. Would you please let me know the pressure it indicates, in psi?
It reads 10 psi
